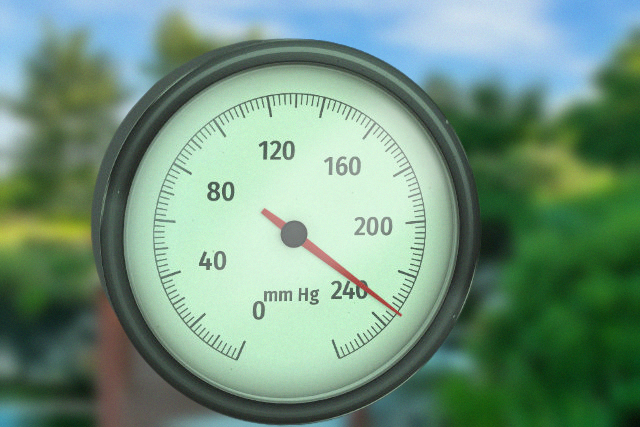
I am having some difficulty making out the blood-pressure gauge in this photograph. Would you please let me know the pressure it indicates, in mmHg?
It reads 234 mmHg
